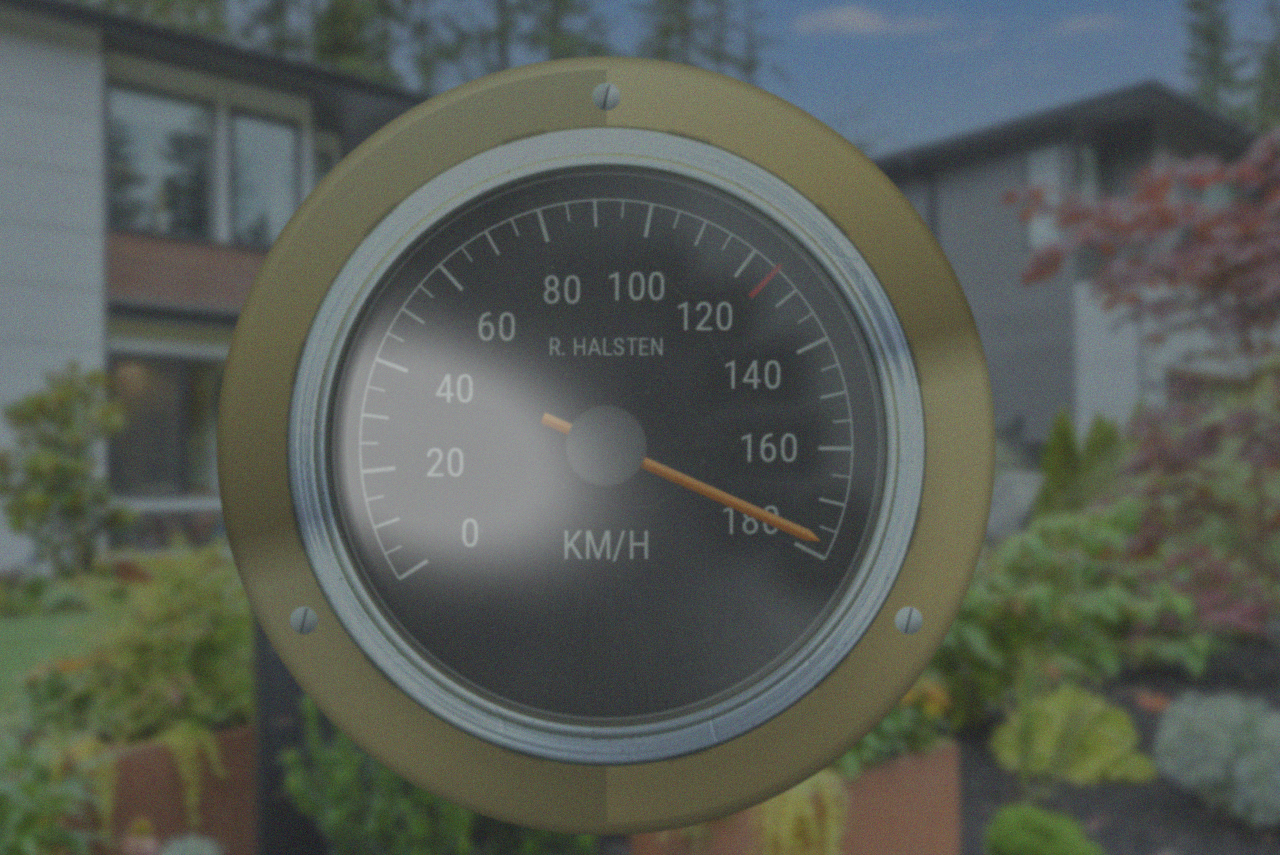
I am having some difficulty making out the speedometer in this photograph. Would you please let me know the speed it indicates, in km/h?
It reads 177.5 km/h
